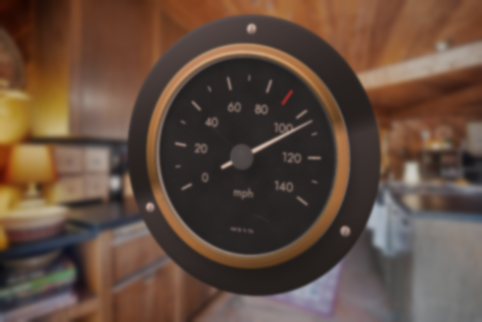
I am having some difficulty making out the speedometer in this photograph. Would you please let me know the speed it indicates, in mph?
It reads 105 mph
